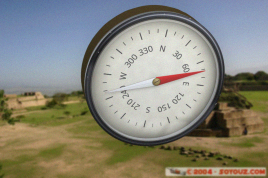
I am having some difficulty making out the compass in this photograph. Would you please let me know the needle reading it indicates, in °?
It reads 70 °
